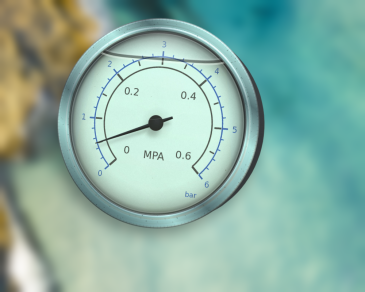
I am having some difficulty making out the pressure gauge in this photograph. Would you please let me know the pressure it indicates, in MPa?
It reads 0.05 MPa
